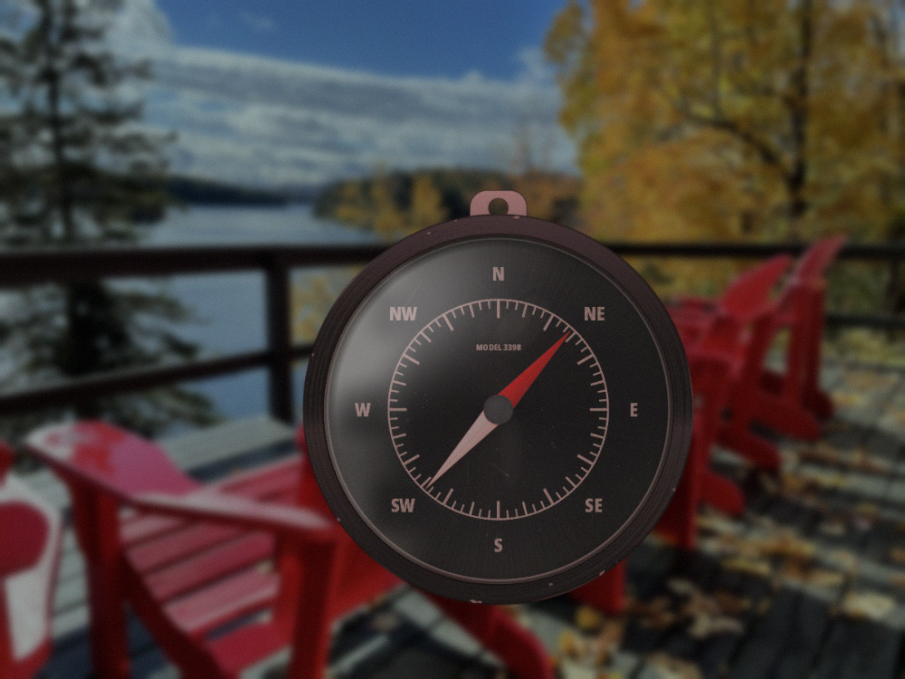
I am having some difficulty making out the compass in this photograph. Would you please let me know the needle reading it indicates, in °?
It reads 42.5 °
